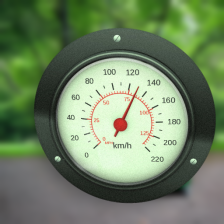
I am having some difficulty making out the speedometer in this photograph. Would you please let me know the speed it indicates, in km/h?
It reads 130 km/h
